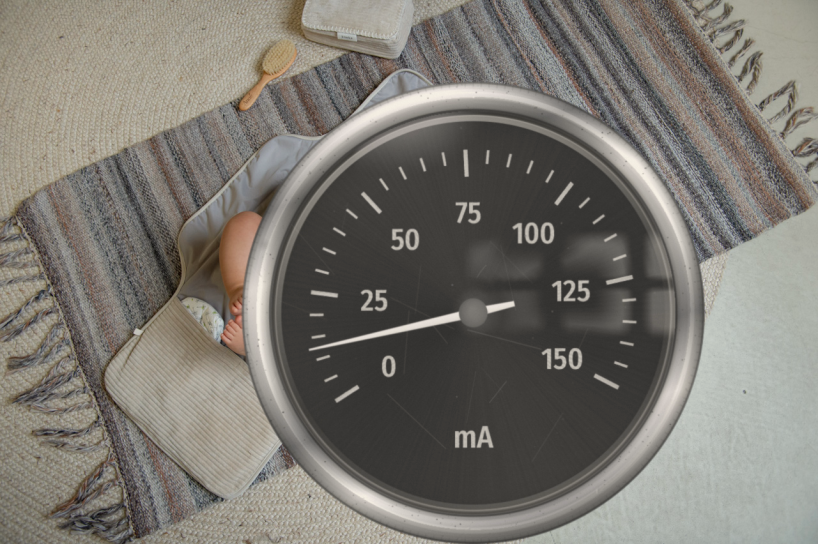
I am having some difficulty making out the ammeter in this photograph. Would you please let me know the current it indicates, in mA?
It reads 12.5 mA
